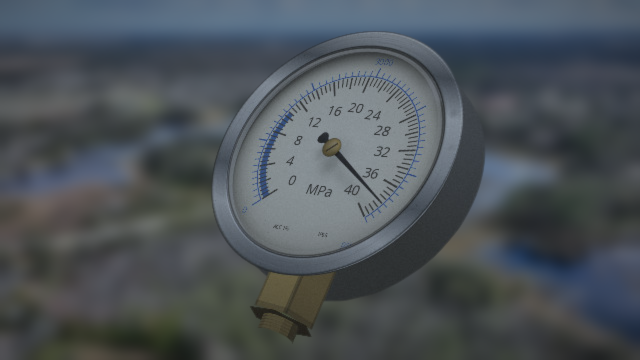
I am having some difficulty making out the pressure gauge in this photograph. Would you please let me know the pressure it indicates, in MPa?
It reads 38 MPa
